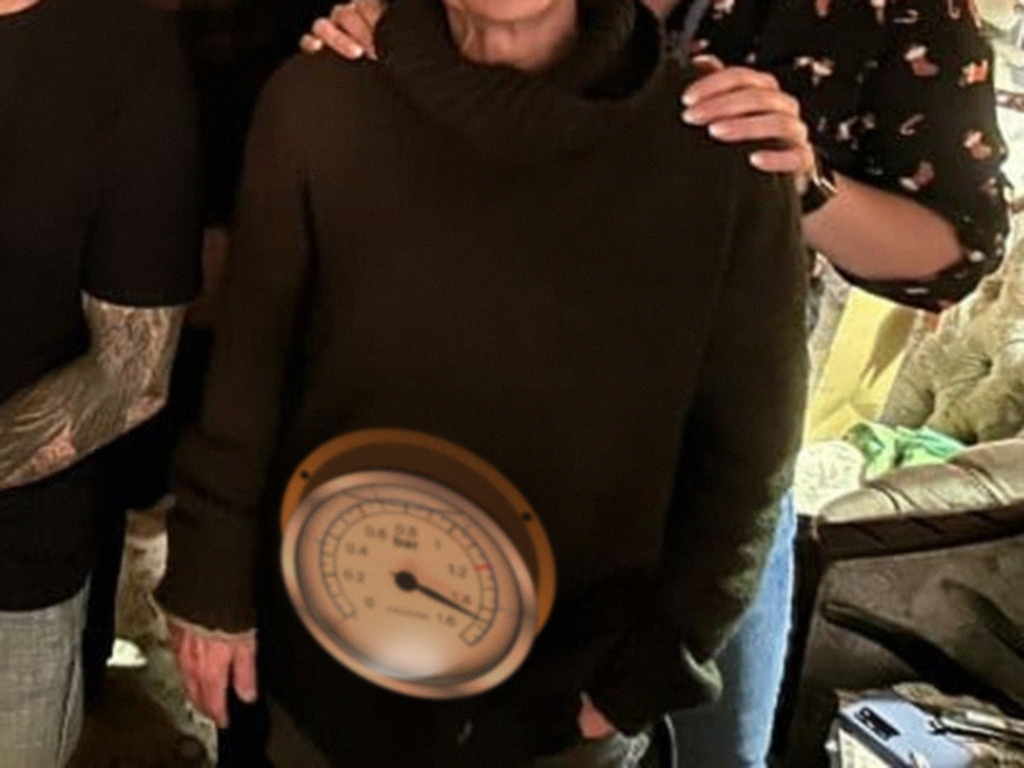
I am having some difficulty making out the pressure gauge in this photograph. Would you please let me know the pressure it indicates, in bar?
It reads 1.45 bar
